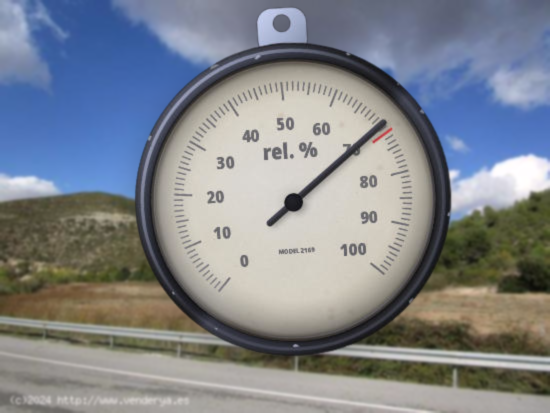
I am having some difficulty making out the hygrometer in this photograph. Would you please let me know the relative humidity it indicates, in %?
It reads 70 %
